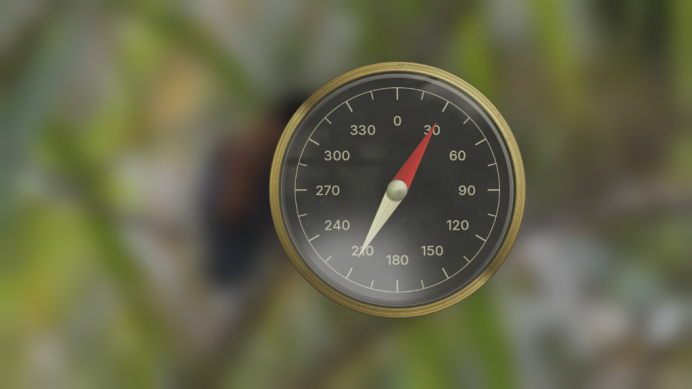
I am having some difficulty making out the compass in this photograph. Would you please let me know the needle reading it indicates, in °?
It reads 30 °
